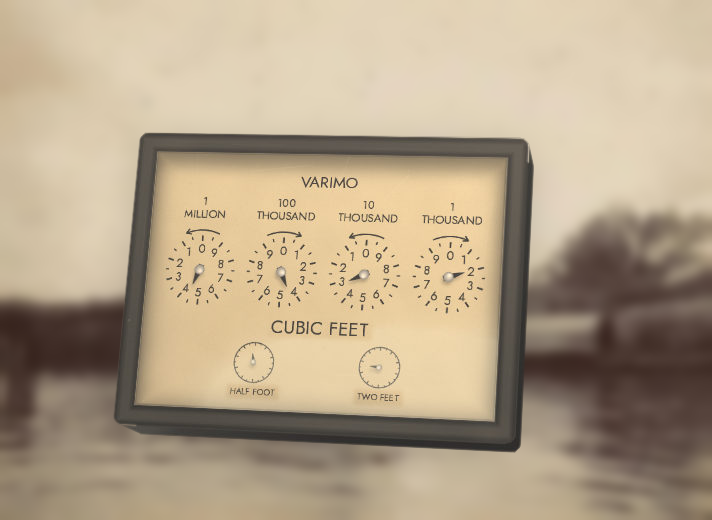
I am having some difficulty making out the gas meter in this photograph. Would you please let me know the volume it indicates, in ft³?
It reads 443200 ft³
